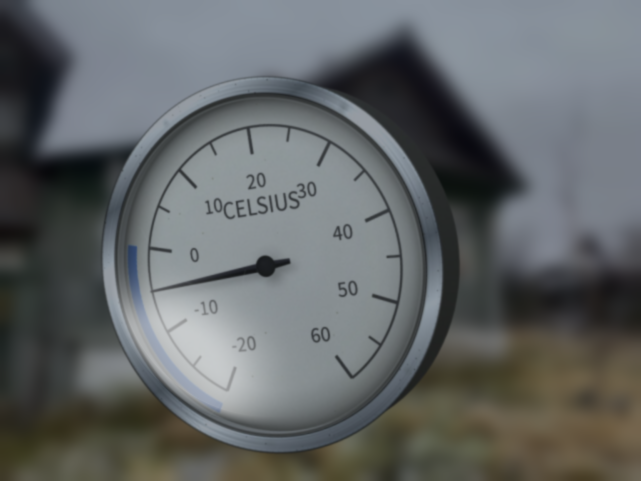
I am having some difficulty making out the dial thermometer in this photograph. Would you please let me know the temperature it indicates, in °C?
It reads -5 °C
